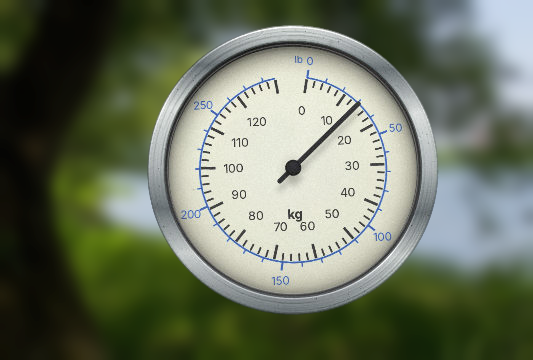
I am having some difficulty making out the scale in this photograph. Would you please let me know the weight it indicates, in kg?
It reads 14 kg
